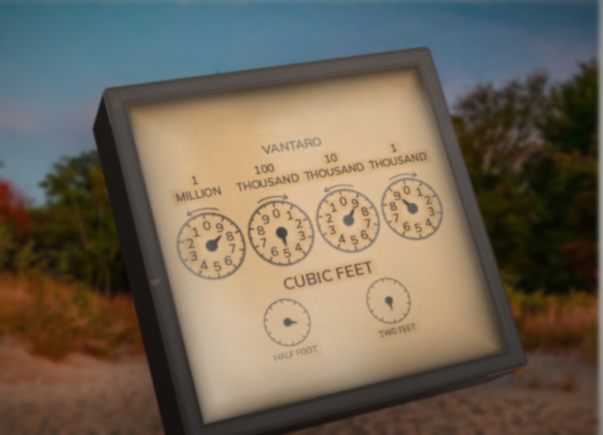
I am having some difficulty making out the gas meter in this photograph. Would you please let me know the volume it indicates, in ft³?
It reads 848900 ft³
